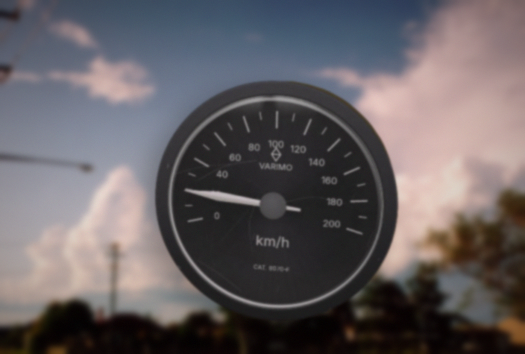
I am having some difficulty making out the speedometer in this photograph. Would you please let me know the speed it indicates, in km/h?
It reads 20 km/h
